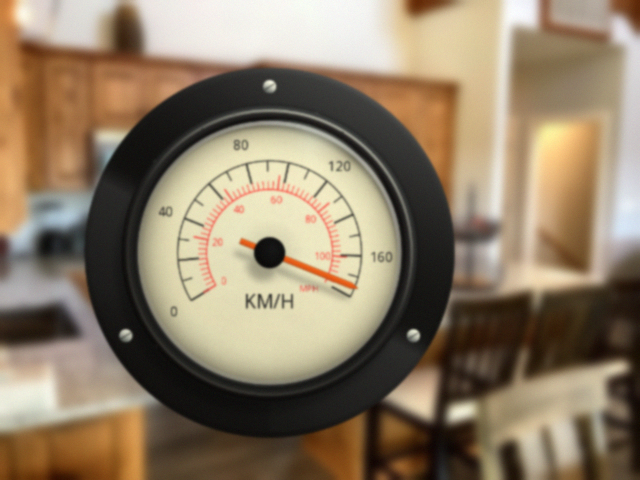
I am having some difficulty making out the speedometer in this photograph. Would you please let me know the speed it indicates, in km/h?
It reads 175 km/h
